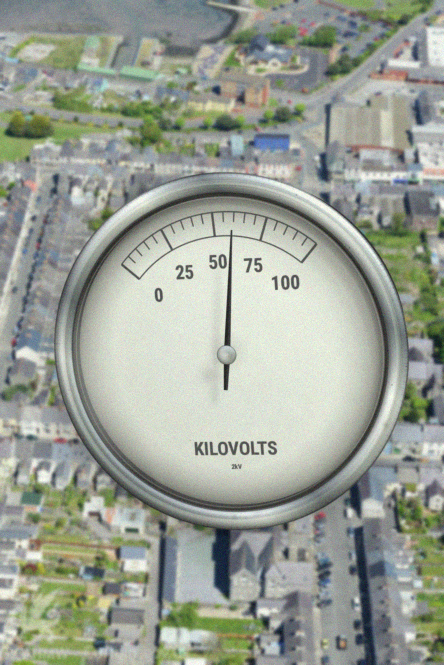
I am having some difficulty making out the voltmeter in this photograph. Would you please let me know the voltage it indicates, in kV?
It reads 60 kV
